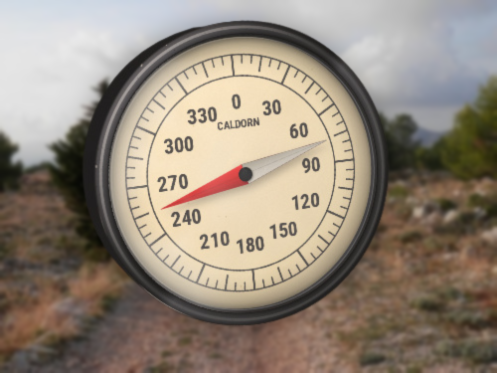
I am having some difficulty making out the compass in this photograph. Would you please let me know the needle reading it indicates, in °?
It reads 255 °
